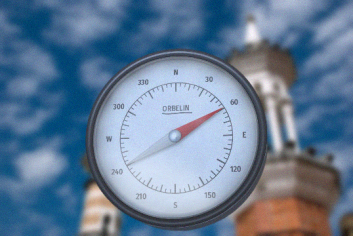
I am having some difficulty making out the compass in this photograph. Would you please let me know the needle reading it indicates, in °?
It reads 60 °
